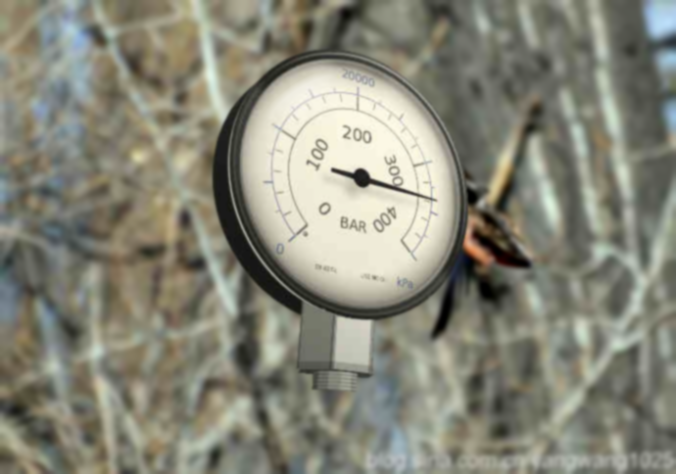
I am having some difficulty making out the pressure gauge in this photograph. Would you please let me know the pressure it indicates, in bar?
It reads 340 bar
